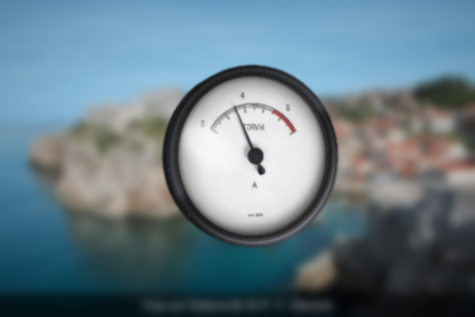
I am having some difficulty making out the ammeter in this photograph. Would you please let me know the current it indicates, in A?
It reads 3 A
